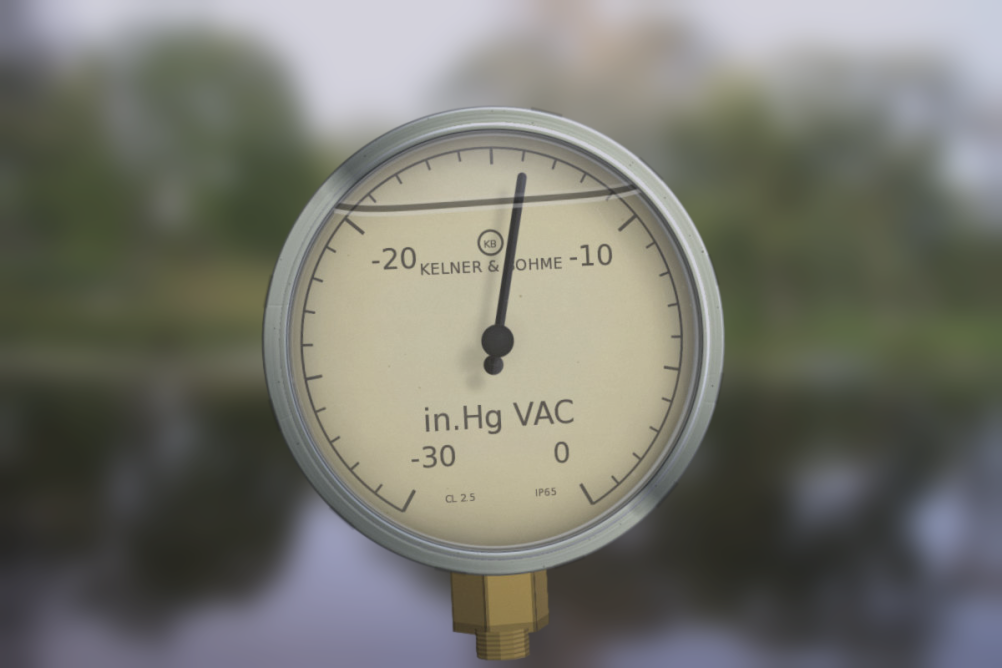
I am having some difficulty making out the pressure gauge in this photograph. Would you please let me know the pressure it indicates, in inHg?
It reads -14 inHg
